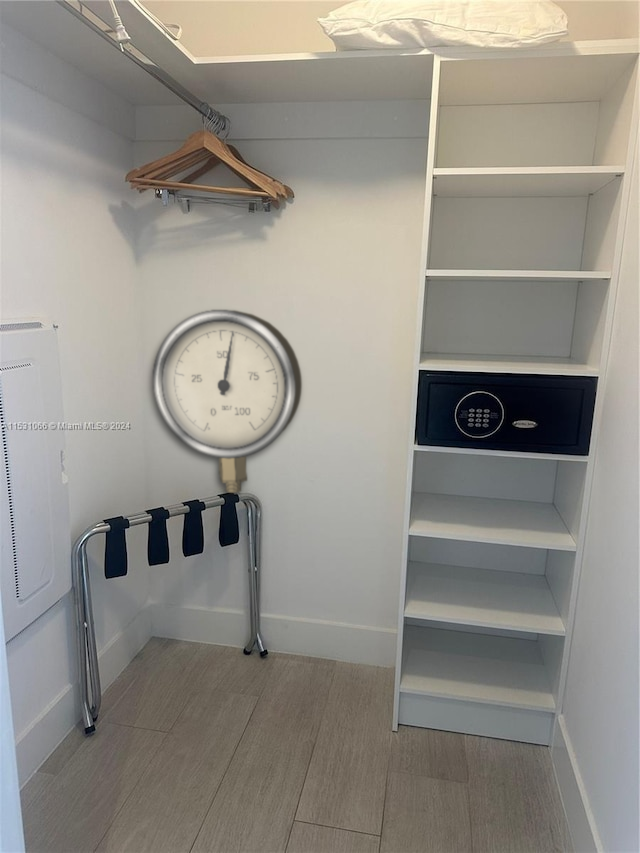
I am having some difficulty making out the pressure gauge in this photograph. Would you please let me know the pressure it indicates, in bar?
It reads 55 bar
